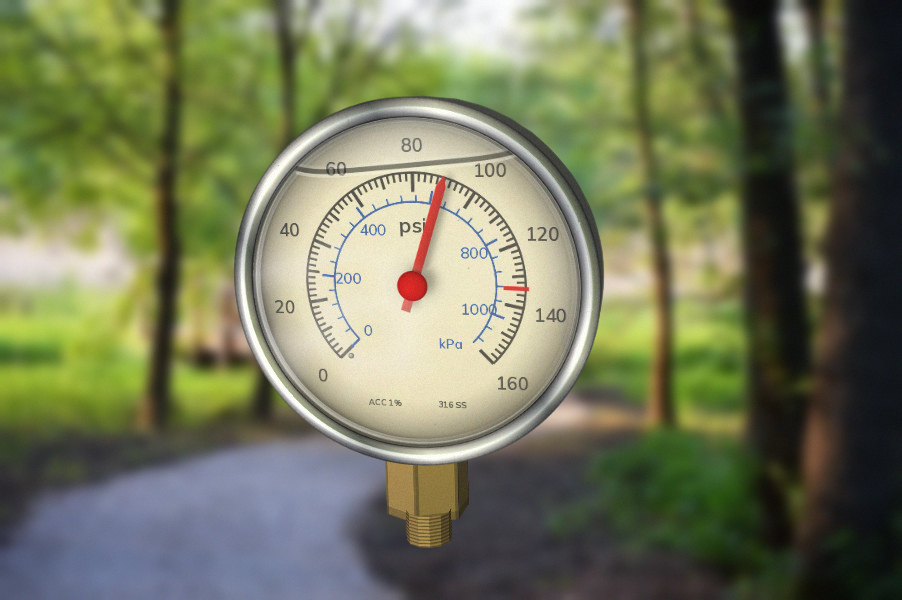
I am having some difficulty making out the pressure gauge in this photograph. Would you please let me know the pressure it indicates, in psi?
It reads 90 psi
